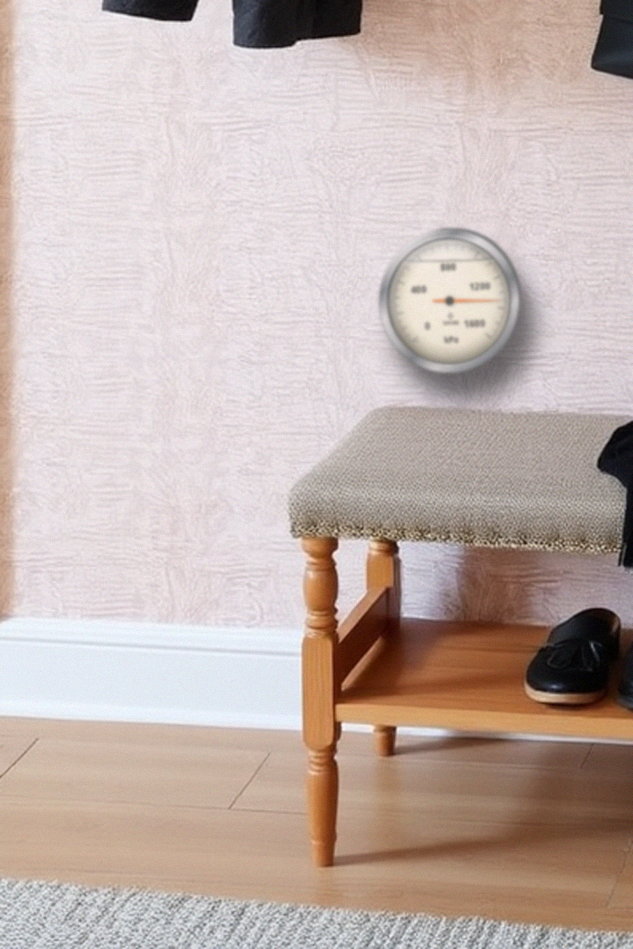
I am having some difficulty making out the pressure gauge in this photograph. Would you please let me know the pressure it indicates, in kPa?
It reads 1350 kPa
